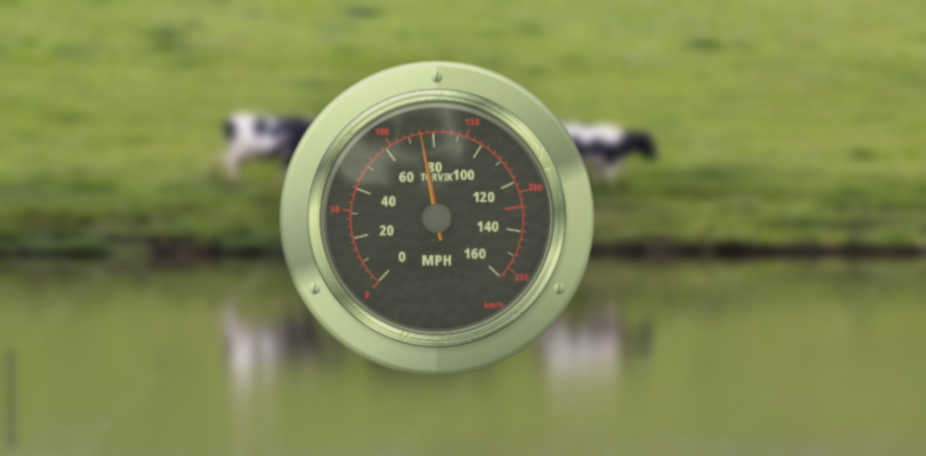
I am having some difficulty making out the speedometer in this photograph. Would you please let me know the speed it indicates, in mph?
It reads 75 mph
